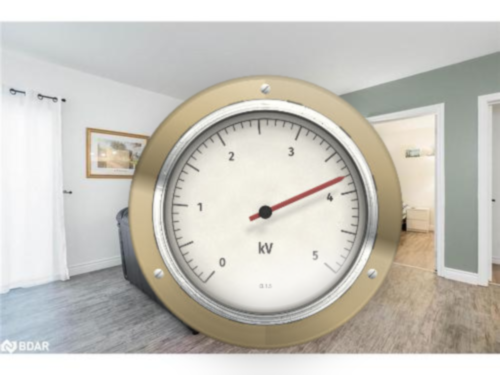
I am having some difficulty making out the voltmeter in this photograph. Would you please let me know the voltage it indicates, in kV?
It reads 3.8 kV
